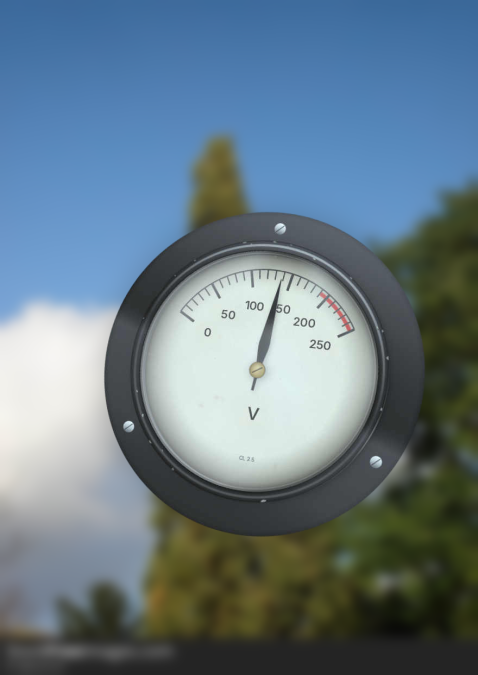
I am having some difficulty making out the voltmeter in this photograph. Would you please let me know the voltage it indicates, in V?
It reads 140 V
